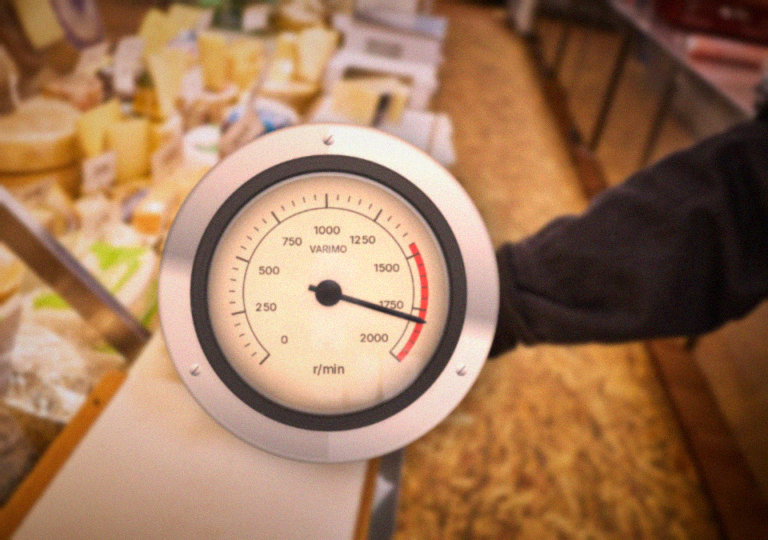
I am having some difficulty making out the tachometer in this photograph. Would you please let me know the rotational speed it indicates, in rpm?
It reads 1800 rpm
